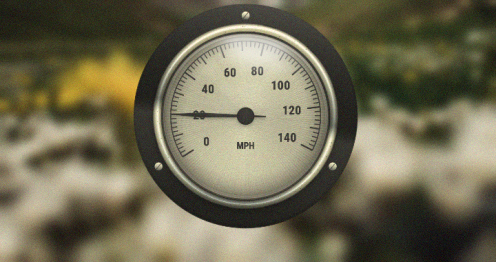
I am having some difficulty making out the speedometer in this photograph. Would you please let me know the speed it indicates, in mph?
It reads 20 mph
